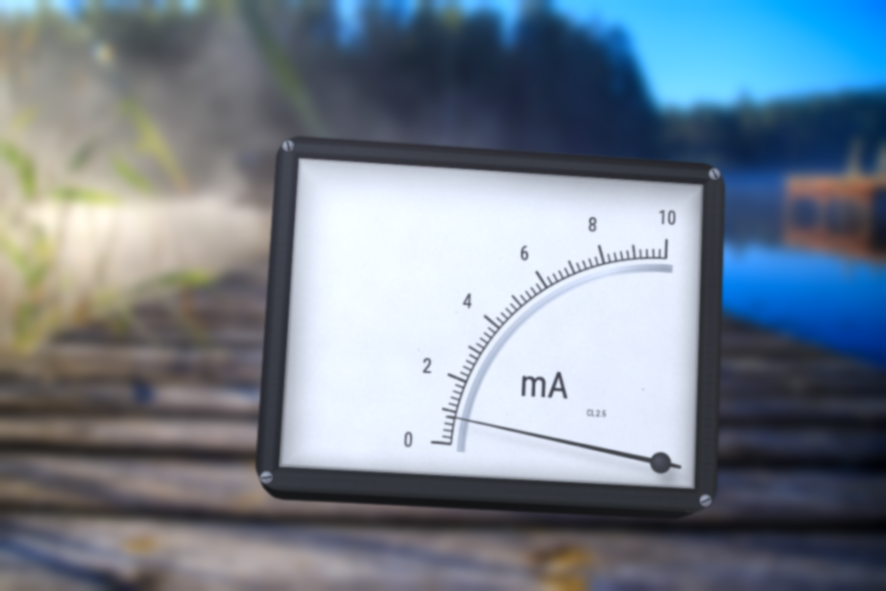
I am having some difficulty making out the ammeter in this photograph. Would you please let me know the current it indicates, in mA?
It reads 0.8 mA
